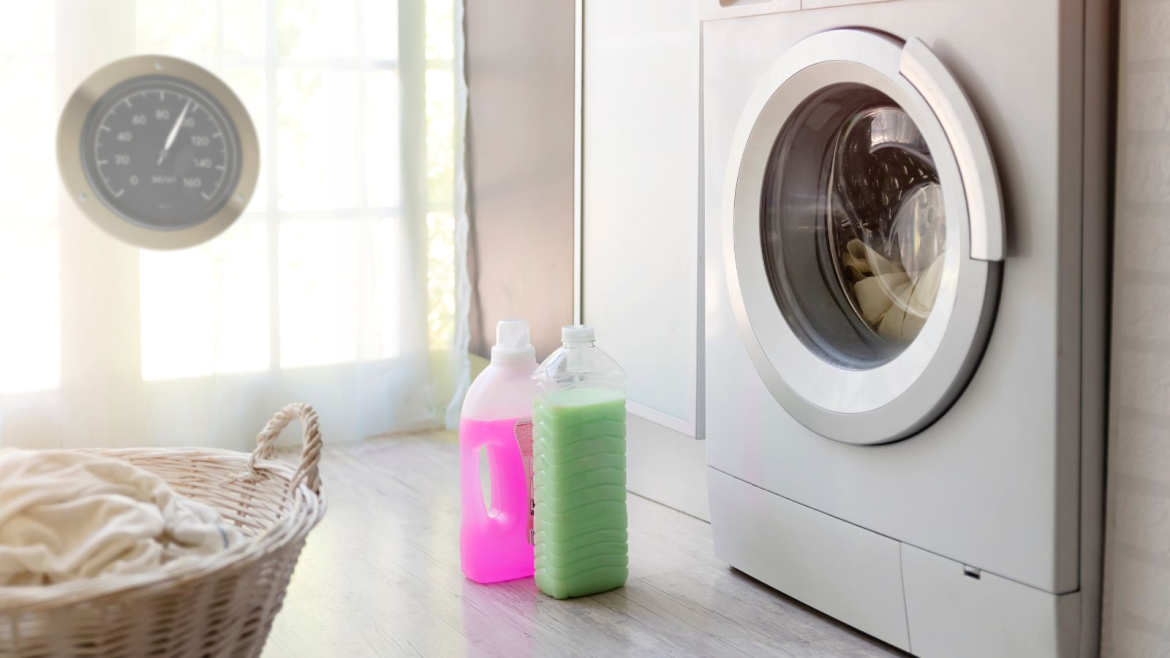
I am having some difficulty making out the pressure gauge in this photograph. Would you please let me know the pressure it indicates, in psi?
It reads 95 psi
